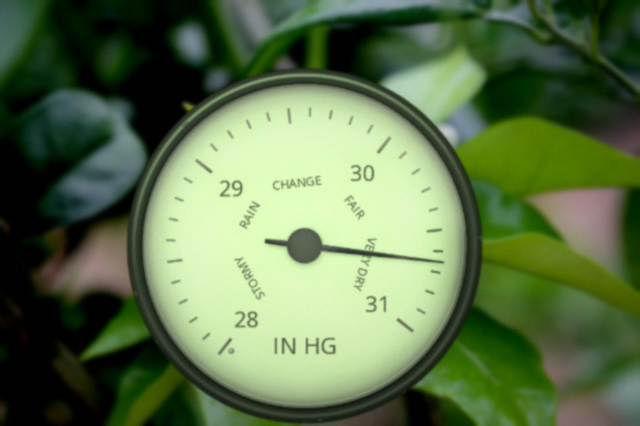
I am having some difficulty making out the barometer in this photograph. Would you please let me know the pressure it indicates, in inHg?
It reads 30.65 inHg
